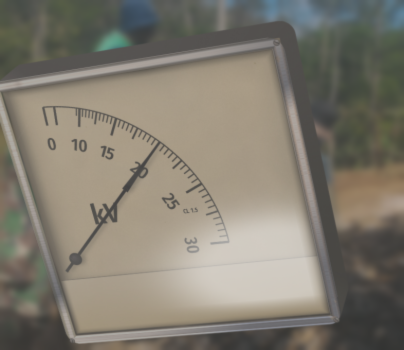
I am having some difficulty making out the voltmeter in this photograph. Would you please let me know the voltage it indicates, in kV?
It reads 20 kV
